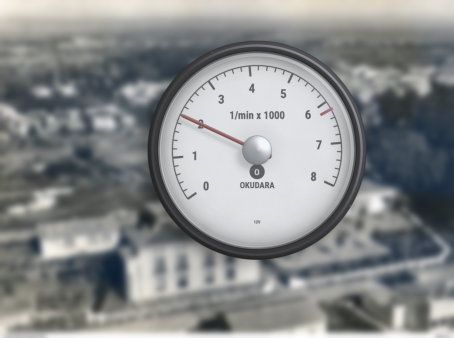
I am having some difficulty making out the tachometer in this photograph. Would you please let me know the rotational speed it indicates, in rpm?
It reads 2000 rpm
